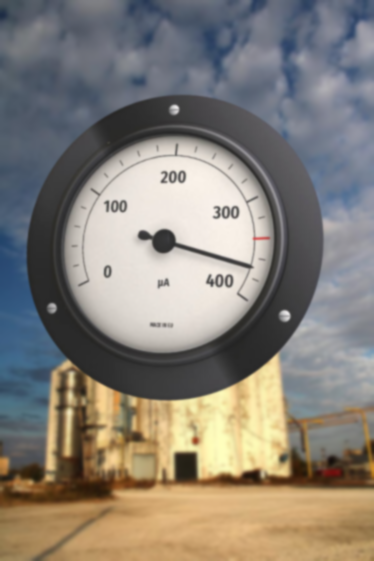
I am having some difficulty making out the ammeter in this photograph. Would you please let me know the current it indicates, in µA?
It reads 370 µA
